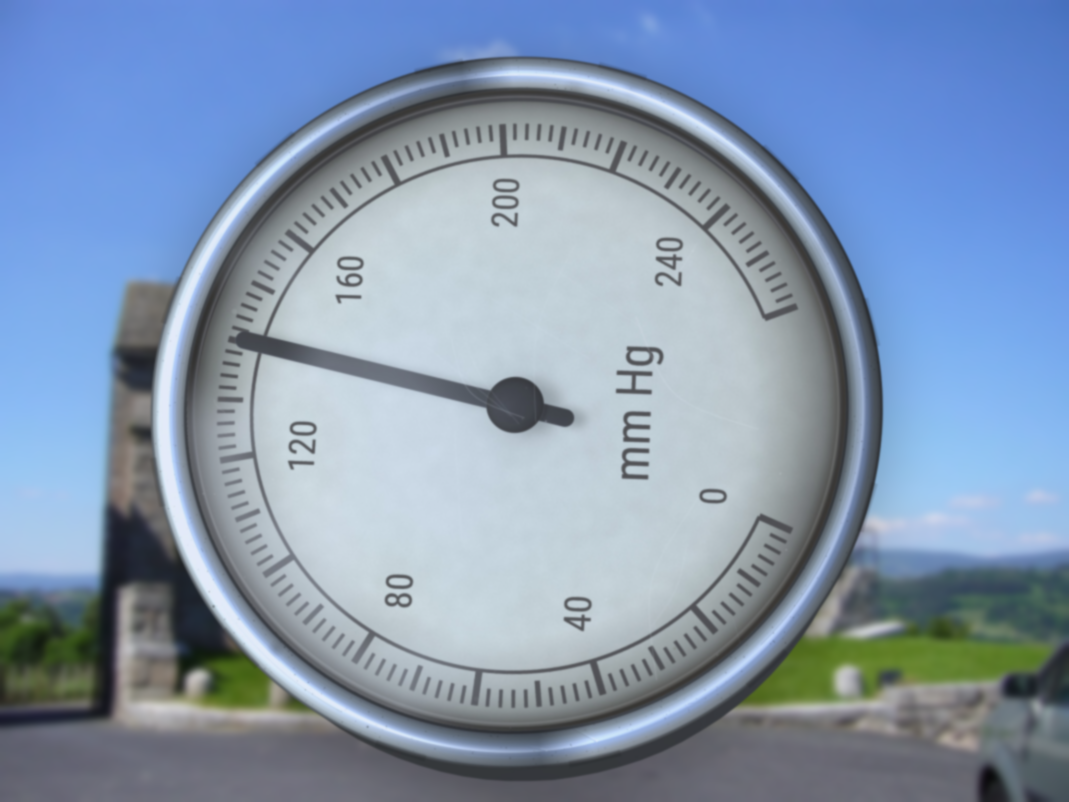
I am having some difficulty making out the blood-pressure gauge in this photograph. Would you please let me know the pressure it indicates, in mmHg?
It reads 140 mmHg
